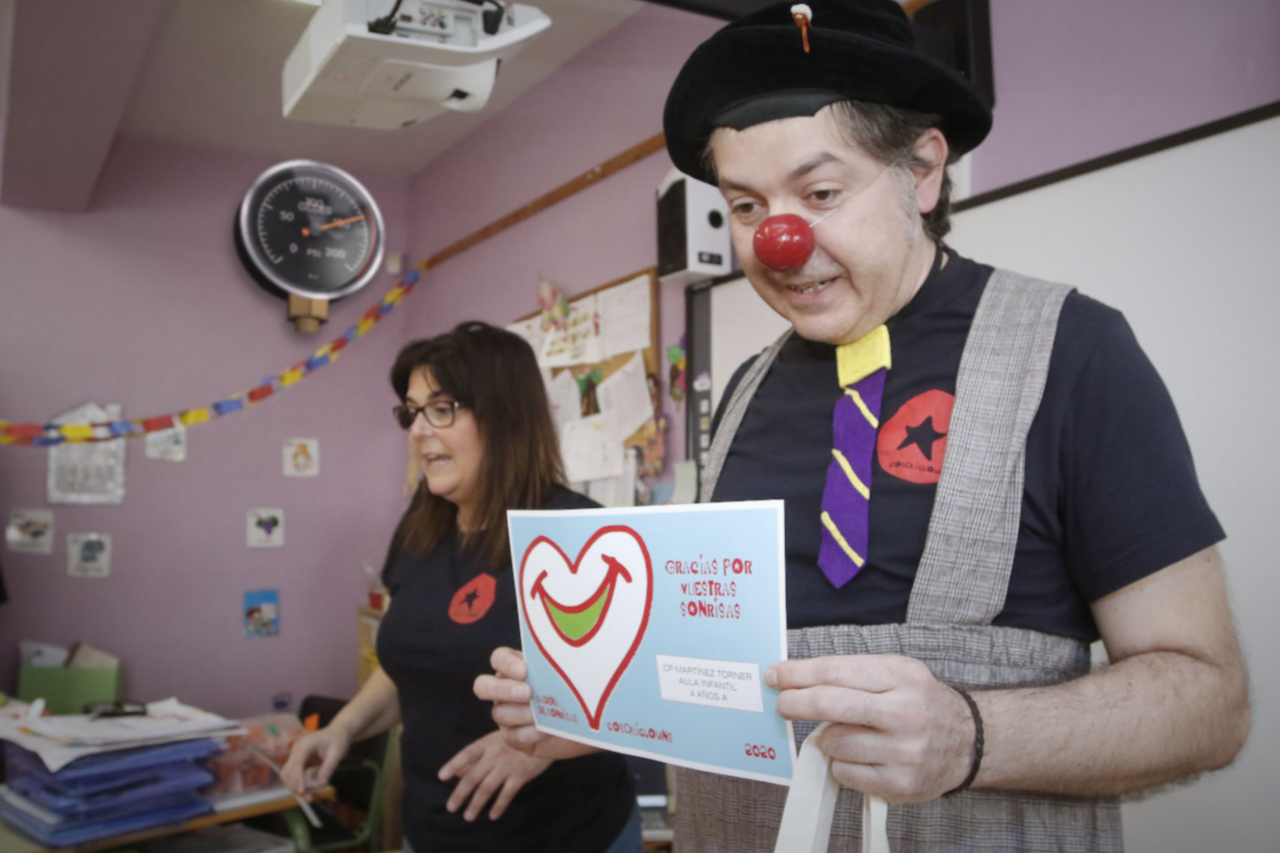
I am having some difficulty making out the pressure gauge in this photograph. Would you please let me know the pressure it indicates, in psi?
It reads 150 psi
